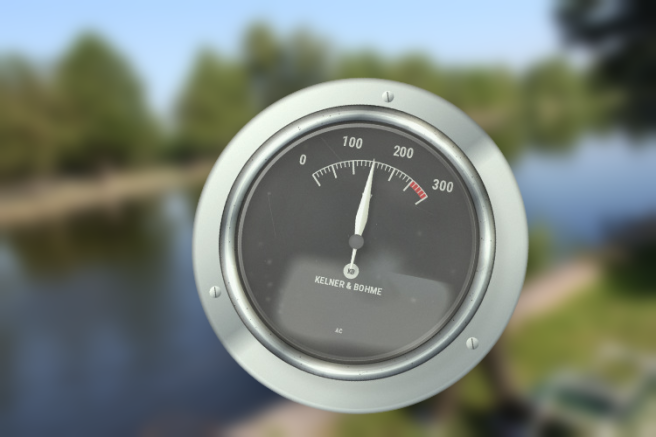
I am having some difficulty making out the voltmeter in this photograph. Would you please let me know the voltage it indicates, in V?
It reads 150 V
